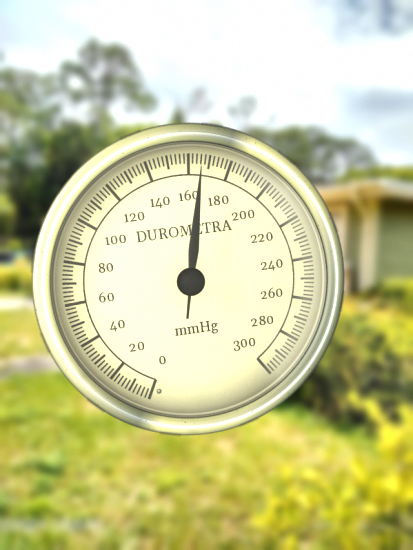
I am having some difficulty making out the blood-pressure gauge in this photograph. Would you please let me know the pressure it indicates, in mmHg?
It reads 166 mmHg
